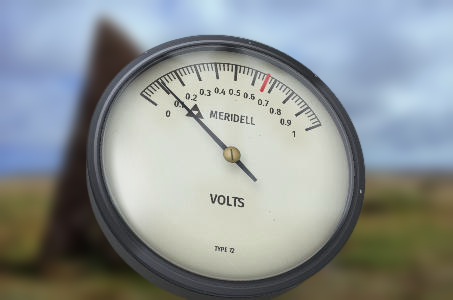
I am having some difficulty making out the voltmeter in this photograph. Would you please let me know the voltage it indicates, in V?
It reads 0.1 V
